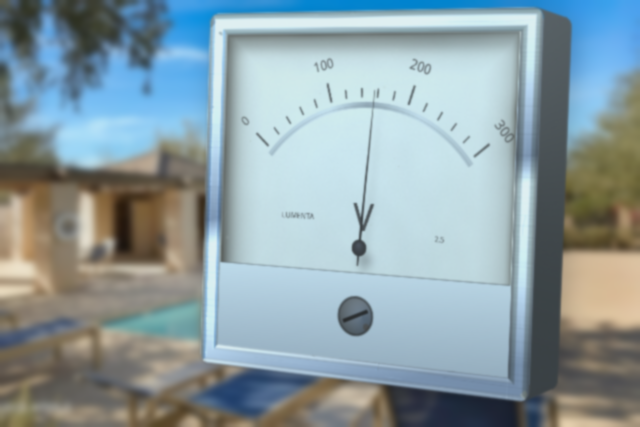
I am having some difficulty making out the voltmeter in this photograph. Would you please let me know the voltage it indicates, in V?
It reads 160 V
